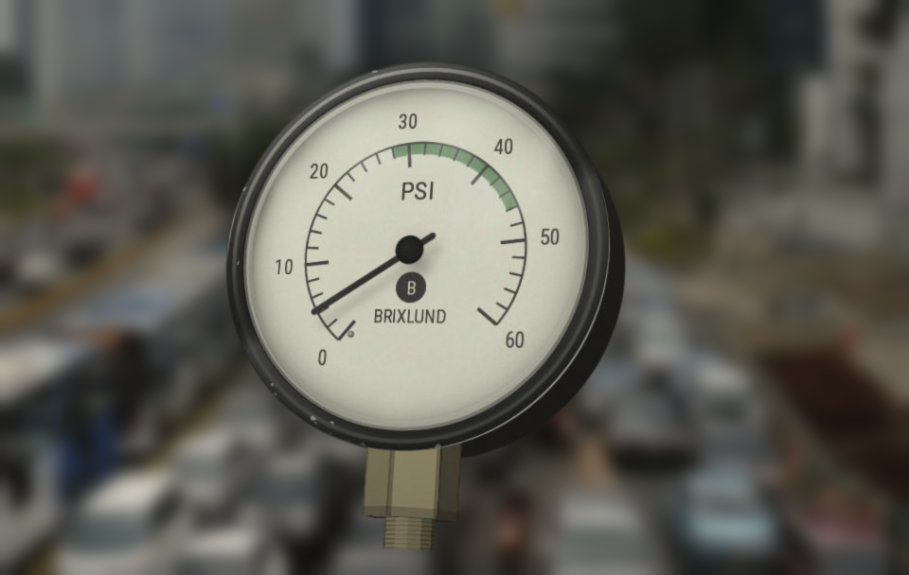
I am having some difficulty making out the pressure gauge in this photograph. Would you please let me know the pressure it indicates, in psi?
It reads 4 psi
